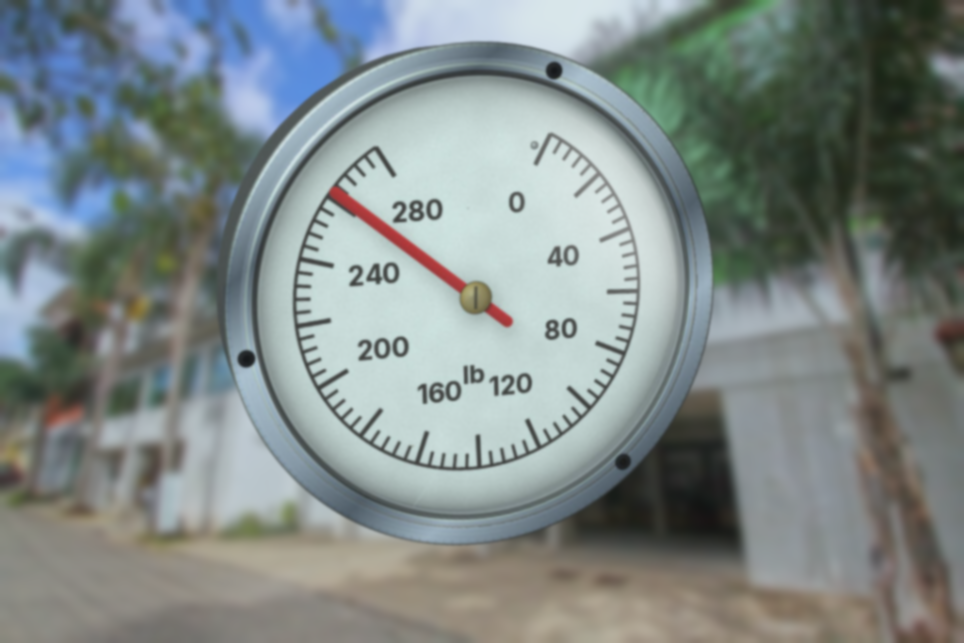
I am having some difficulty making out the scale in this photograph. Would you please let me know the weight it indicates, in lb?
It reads 262 lb
